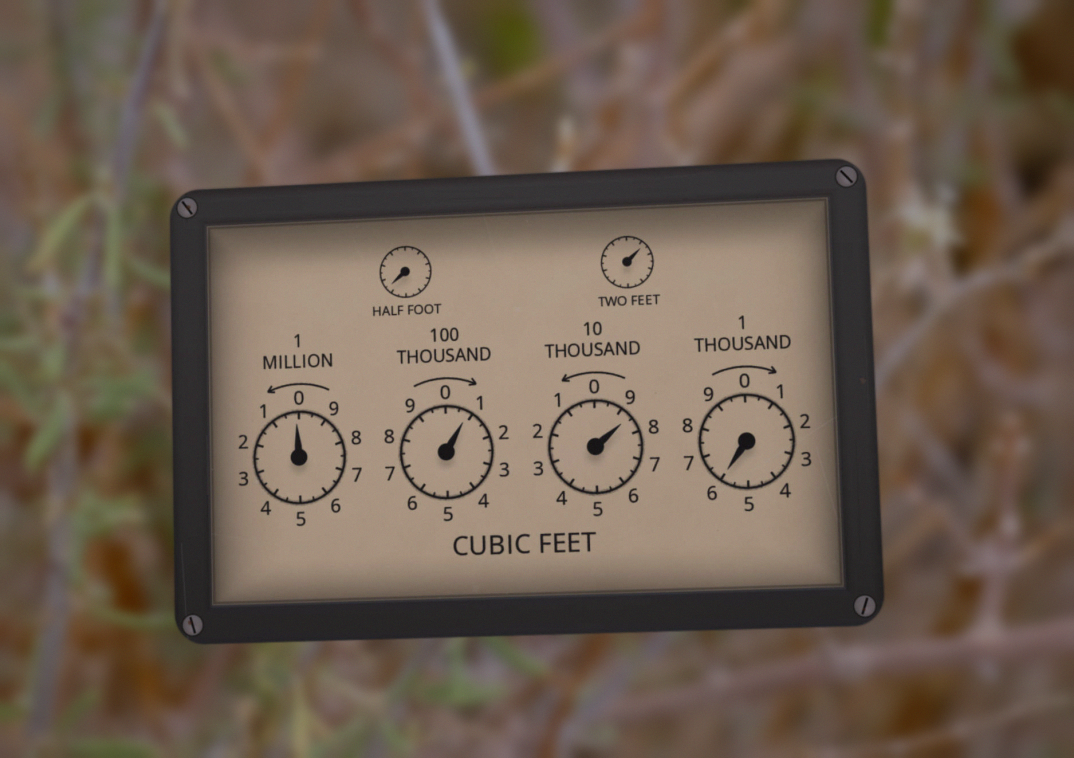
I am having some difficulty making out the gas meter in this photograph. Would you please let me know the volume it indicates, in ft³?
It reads 8600 ft³
